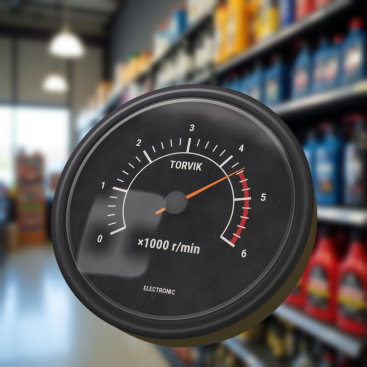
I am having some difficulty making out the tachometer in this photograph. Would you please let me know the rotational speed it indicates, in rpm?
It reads 4400 rpm
